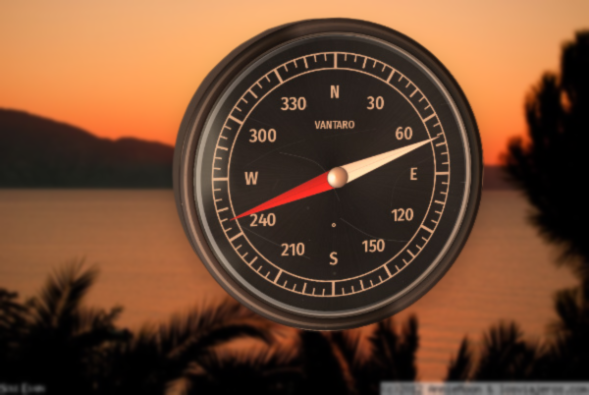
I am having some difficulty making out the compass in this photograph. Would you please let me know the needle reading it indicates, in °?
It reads 250 °
